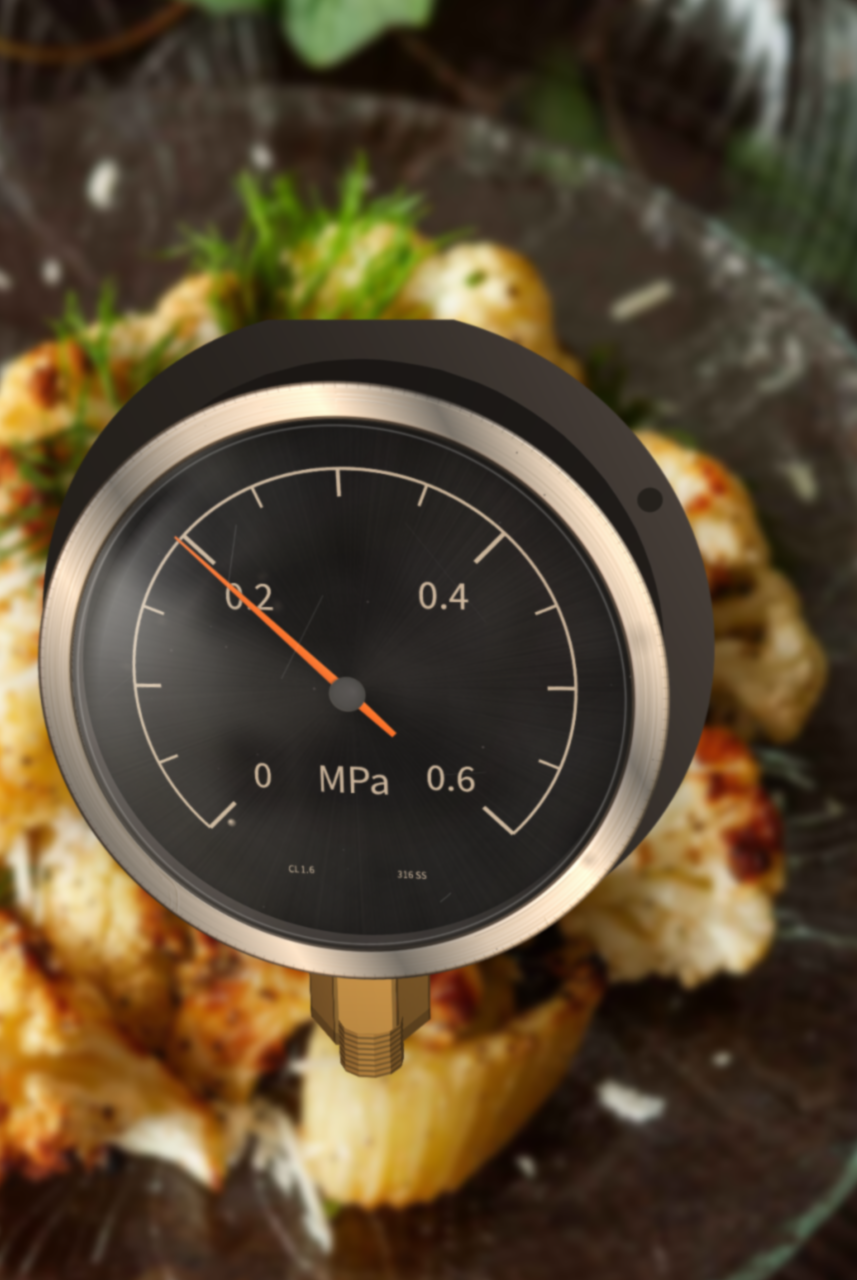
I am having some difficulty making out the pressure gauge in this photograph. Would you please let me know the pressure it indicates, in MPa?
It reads 0.2 MPa
